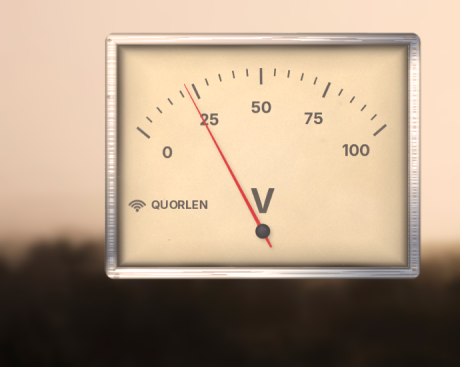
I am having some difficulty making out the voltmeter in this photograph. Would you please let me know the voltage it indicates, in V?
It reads 22.5 V
